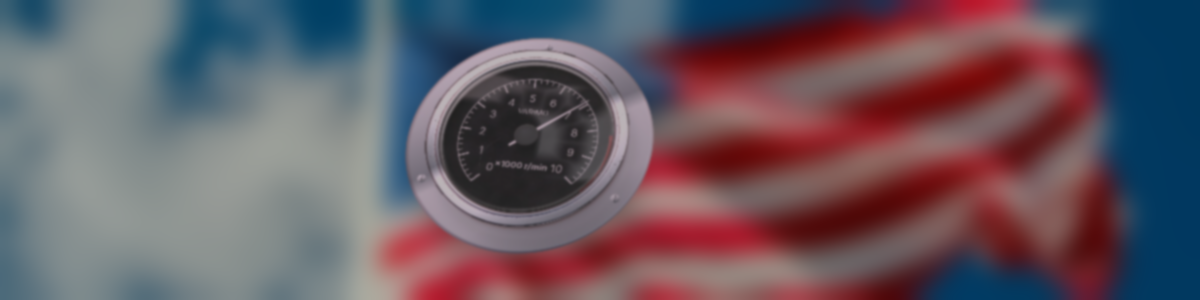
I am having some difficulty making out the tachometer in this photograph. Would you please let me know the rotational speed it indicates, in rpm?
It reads 7000 rpm
